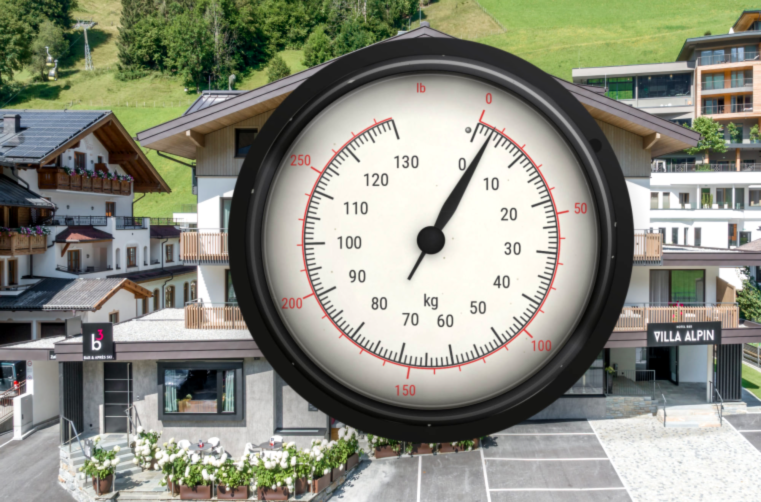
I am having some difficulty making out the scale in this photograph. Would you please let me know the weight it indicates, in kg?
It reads 3 kg
